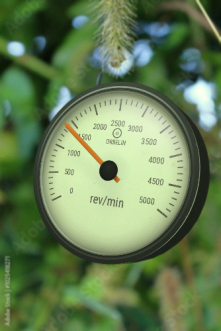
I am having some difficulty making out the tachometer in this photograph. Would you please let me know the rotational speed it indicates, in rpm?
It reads 1400 rpm
